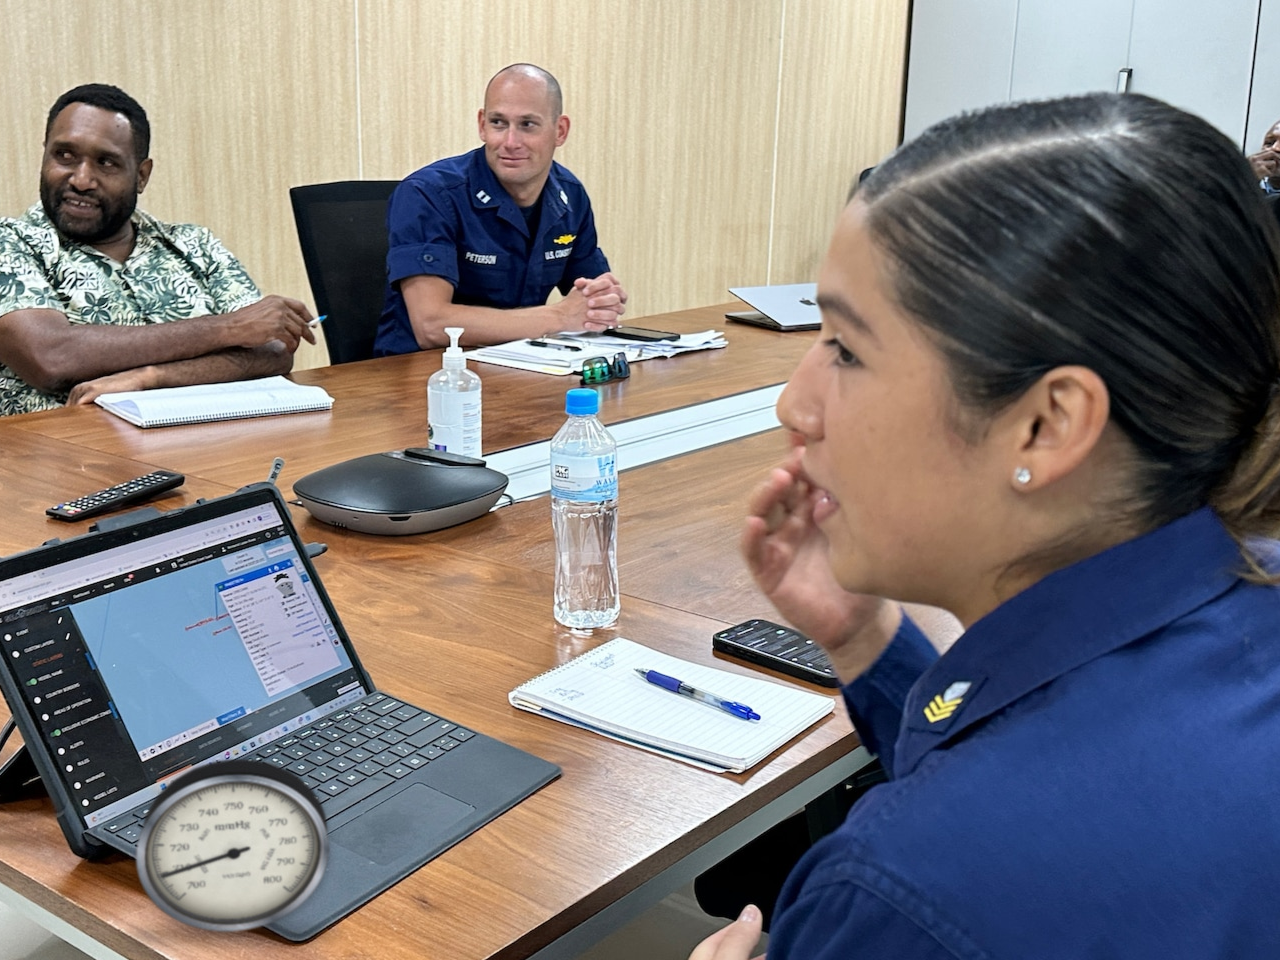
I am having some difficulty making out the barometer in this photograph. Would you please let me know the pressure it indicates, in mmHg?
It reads 710 mmHg
